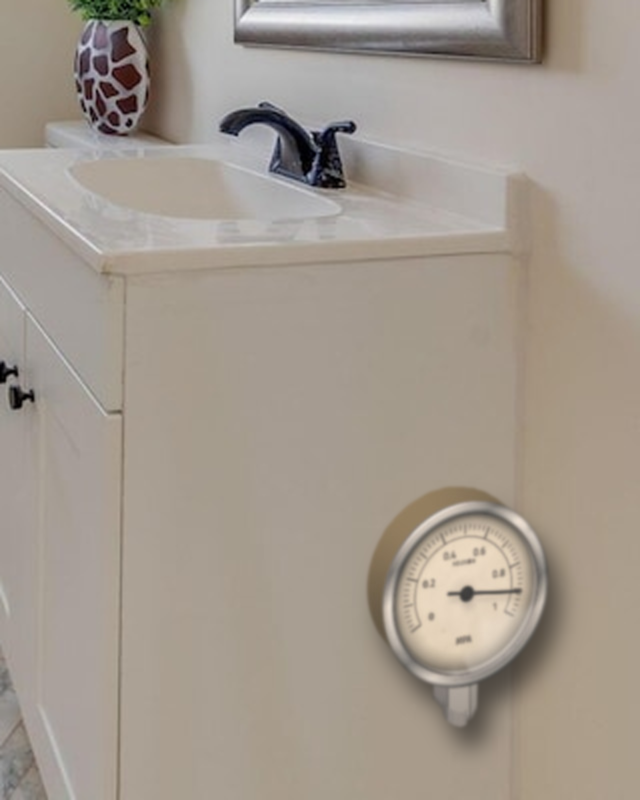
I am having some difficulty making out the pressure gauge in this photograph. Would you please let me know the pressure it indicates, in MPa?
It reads 0.9 MPa
